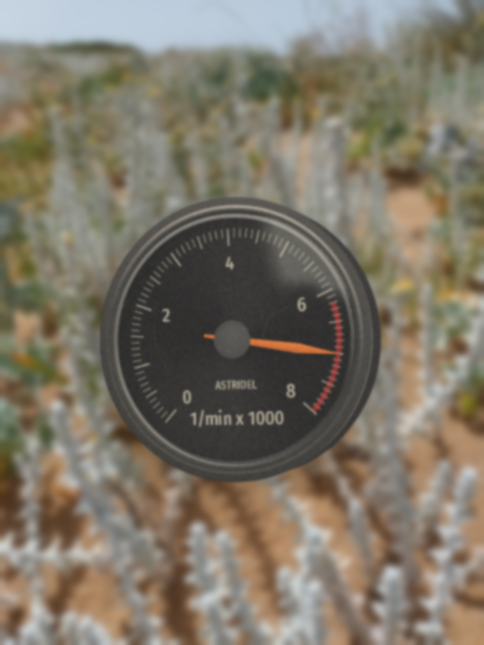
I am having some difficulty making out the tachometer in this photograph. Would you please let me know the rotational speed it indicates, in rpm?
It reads 7000 rpm
